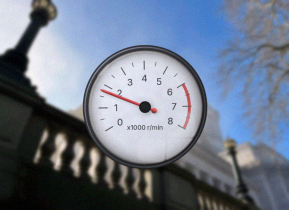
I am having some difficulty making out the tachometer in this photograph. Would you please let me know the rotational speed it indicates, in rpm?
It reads 1750 rpm
